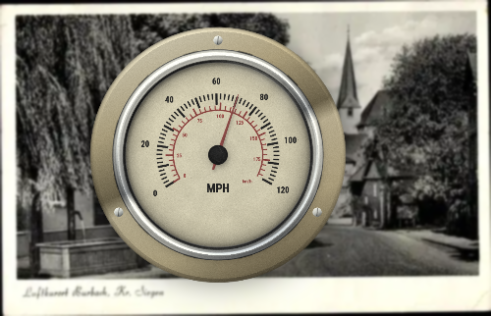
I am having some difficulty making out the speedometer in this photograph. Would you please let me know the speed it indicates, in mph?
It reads 70 mph
